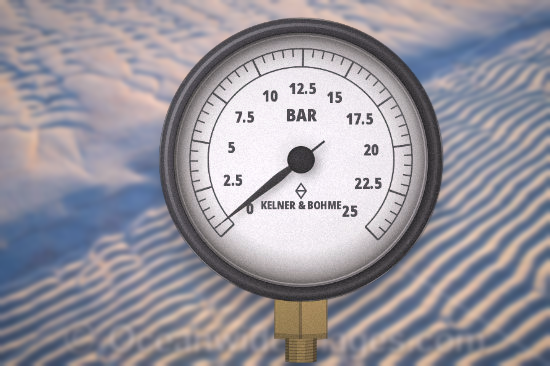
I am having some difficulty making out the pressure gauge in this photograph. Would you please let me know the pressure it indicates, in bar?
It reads 0.5 bar
